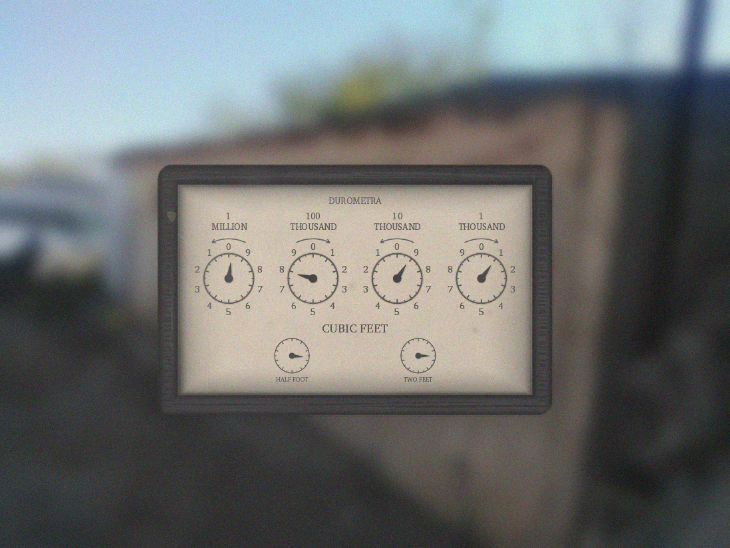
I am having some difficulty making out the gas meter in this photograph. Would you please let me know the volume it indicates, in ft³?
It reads 979100 ft³
